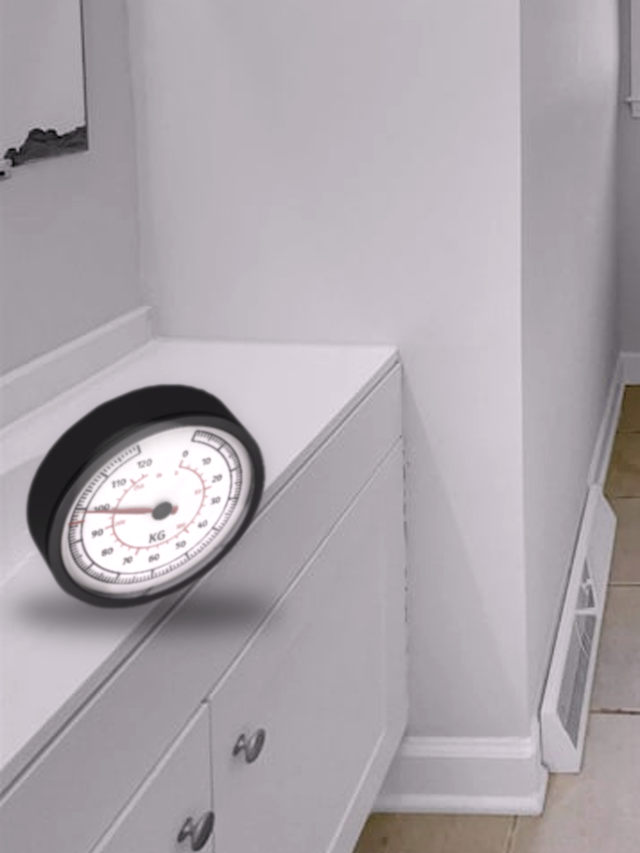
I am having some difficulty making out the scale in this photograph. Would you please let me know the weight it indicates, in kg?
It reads 100 kg
